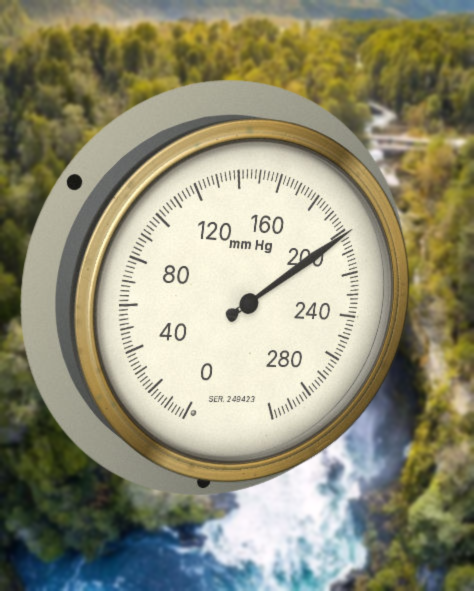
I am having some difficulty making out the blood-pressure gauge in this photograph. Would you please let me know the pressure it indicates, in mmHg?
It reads 200 mmHg
